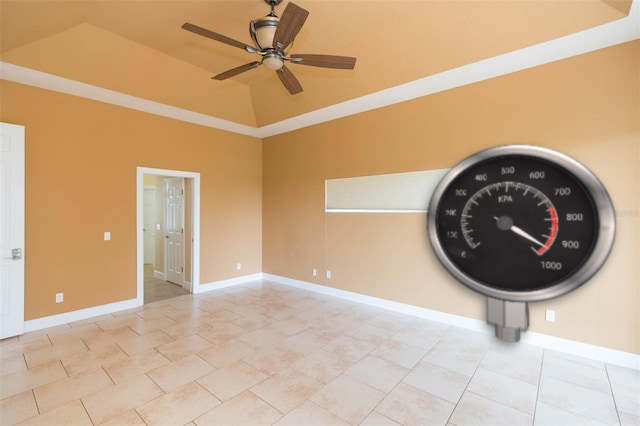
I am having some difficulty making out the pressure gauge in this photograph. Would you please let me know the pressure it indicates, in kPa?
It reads 950 kPa
